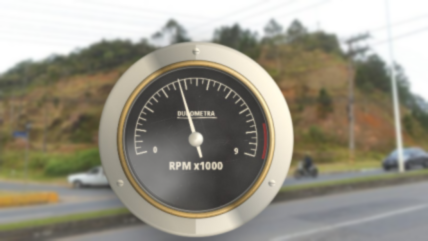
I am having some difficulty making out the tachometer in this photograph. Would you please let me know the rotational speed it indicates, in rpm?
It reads 3750 rpm
